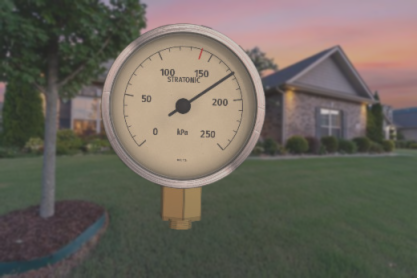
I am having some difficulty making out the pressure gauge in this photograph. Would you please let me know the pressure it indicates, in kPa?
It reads 175 kPa
